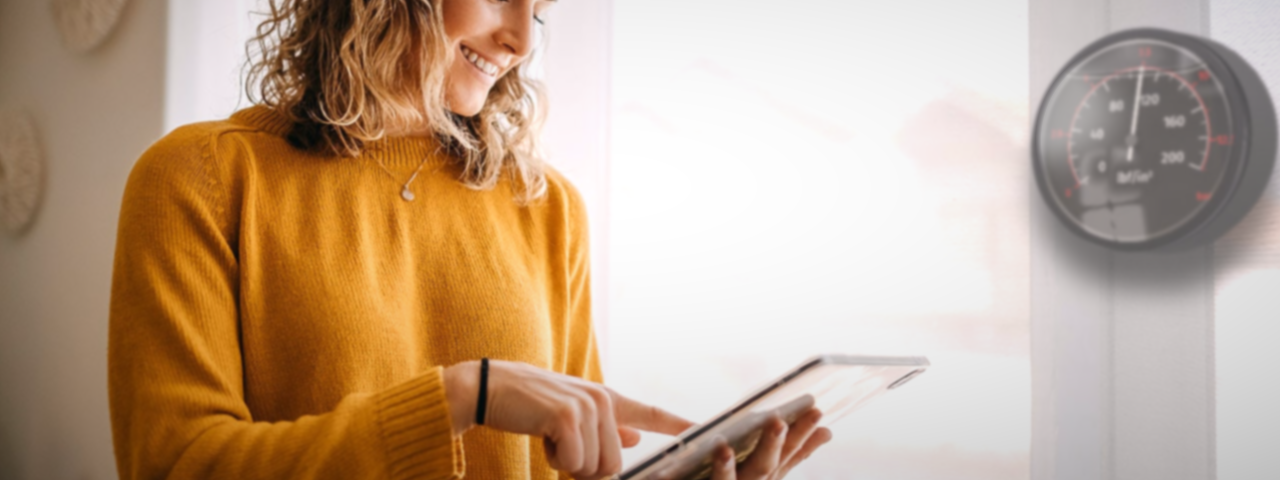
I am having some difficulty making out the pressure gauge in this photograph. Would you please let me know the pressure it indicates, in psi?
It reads 110 psi
